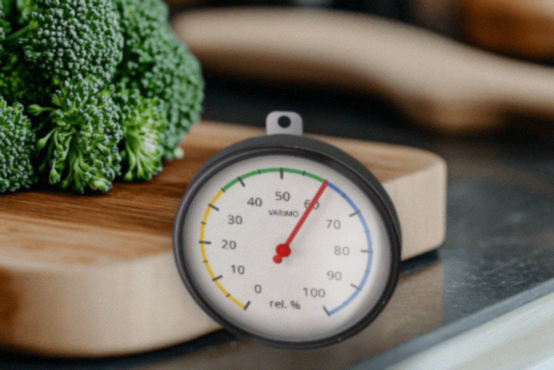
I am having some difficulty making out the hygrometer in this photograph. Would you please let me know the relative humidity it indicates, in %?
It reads 60 %
